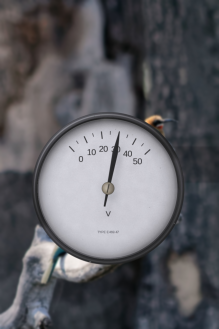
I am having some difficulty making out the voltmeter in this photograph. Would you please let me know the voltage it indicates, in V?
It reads 30 V
